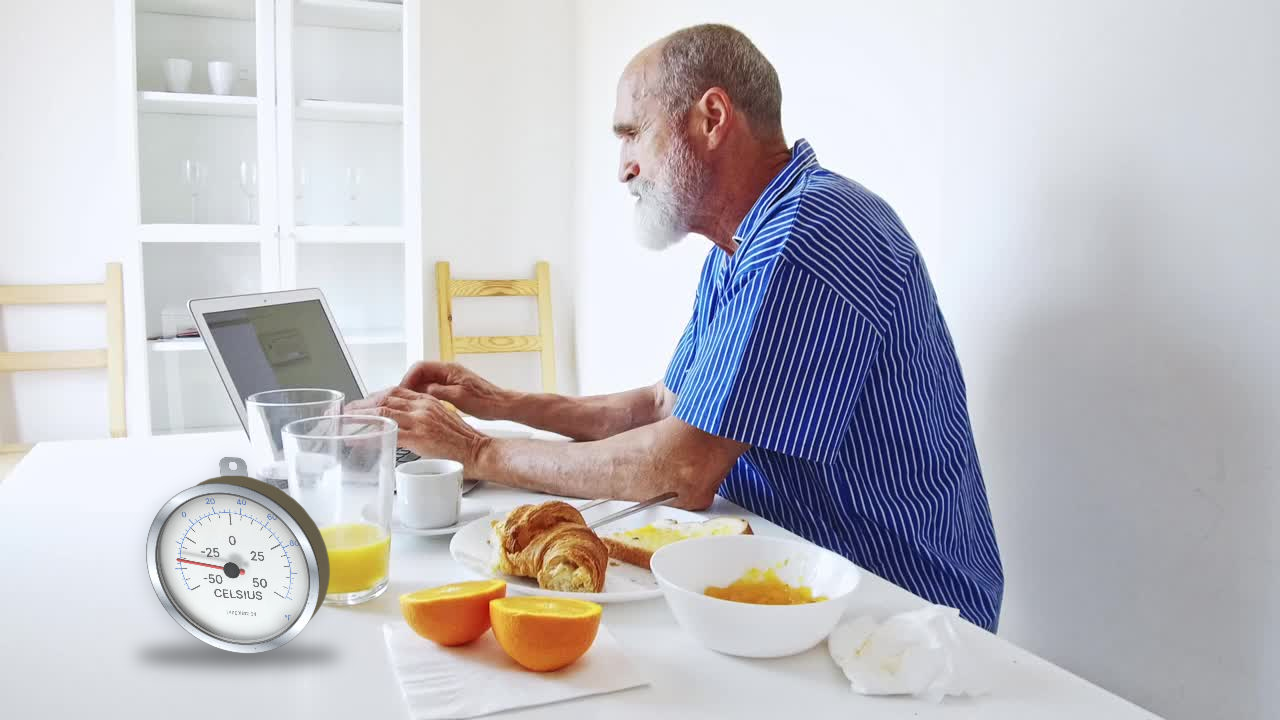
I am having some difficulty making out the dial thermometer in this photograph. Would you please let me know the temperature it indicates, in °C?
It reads -35 °C
